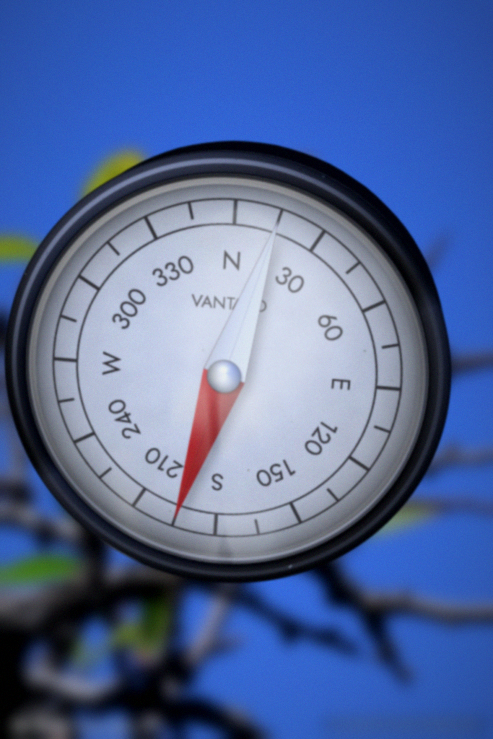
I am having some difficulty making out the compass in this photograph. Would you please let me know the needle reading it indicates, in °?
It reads 195 °
